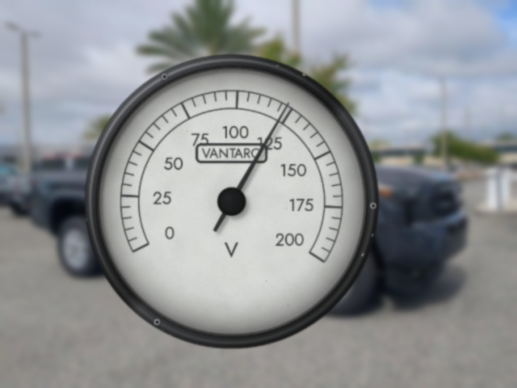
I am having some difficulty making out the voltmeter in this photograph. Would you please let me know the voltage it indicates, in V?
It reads 122.5 V
